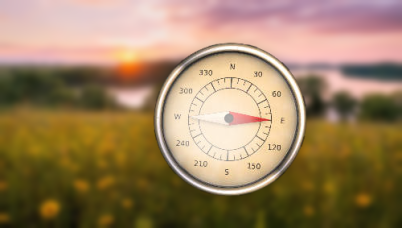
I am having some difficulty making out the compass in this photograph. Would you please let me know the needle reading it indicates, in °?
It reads 90 °
